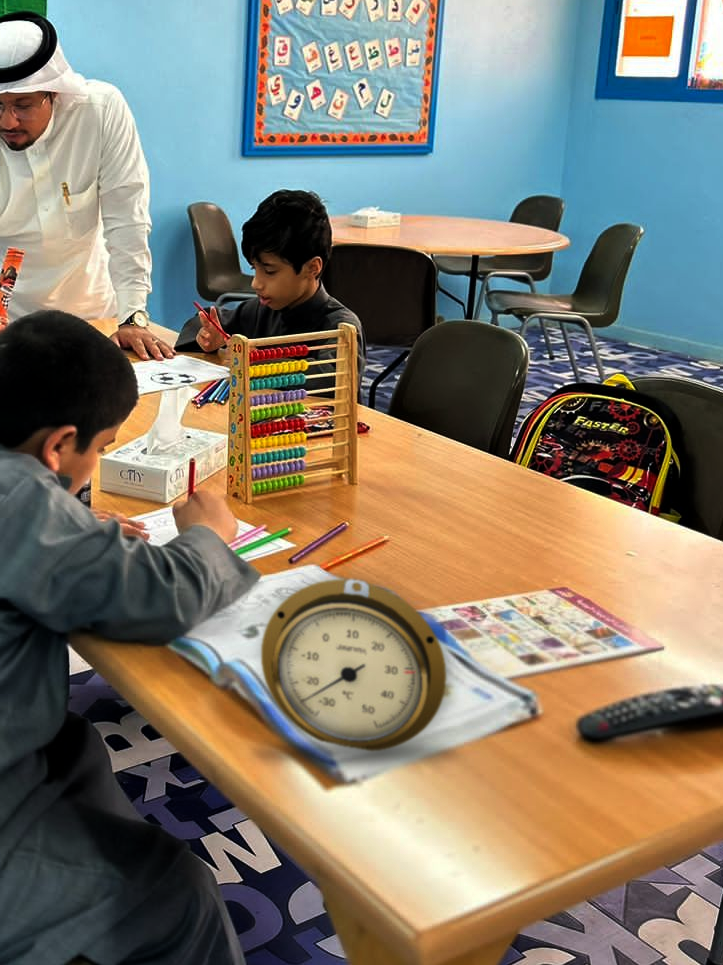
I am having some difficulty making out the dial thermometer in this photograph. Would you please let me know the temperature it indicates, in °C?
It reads -25 °C
